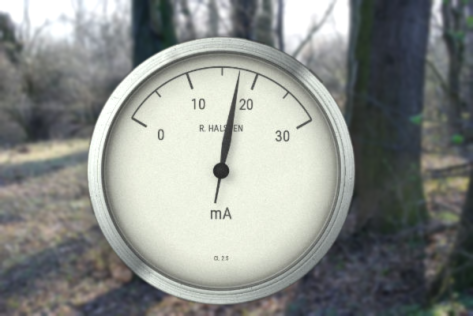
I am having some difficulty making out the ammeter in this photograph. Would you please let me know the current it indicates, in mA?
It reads 17.5 mA
